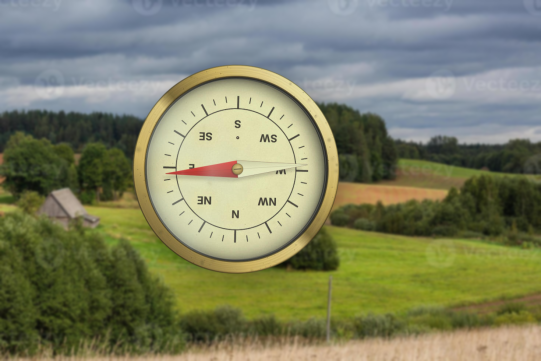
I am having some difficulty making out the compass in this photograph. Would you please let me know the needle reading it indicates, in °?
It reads 85 °
